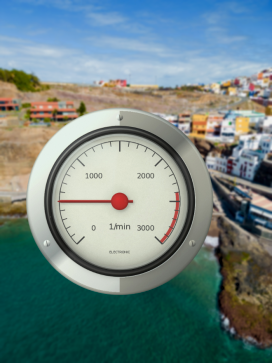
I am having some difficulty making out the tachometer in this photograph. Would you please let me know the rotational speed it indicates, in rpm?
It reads 500 rpm
